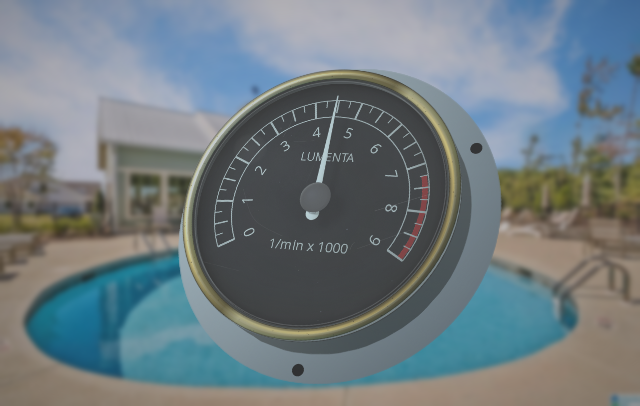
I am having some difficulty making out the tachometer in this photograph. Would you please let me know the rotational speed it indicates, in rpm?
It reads 4500 rpm
